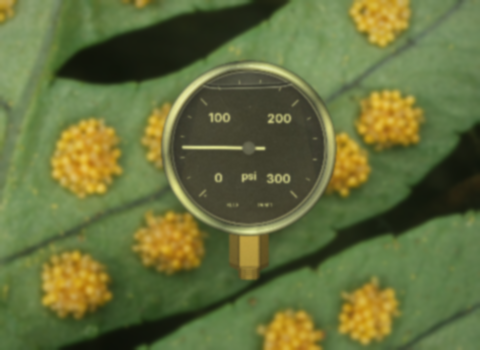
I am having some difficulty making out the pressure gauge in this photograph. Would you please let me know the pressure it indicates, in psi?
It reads 50 psi
